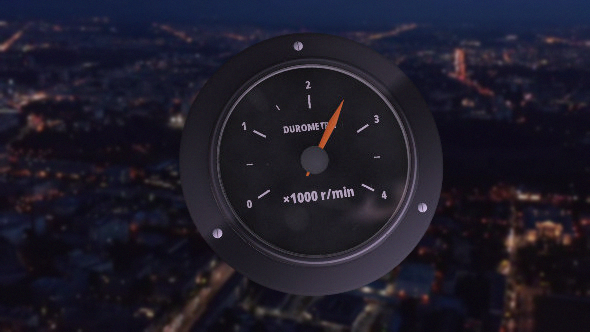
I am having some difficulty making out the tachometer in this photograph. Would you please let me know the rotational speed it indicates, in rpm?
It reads 2500 rpm
